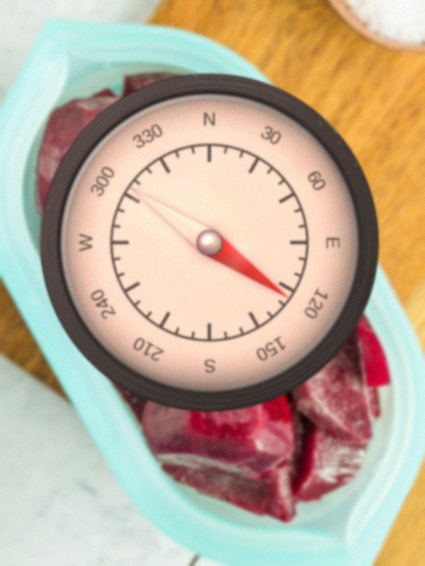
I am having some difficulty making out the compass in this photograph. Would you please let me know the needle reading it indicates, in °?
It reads 125 °
